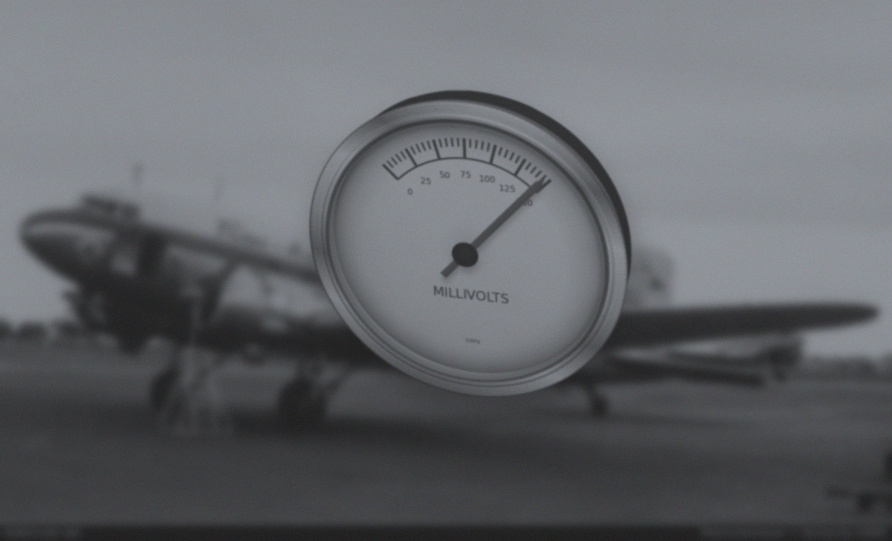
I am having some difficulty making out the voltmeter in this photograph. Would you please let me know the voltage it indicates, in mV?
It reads 145 mV
